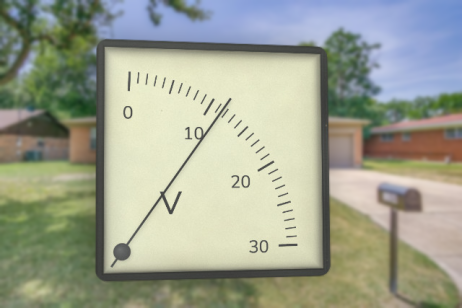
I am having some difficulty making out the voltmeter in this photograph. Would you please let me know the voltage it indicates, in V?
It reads 11.5 V
